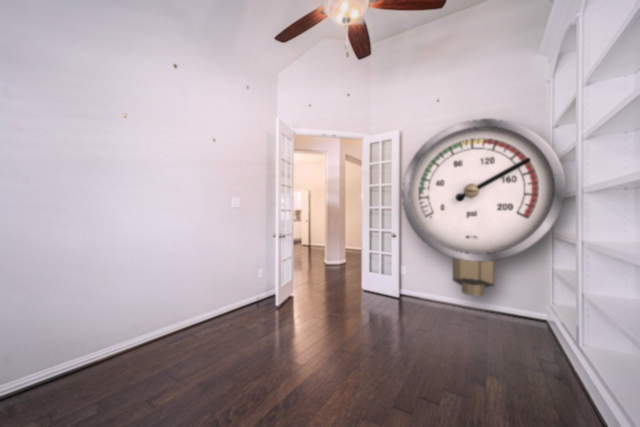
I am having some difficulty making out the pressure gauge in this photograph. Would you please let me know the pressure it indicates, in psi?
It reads 150 psi
